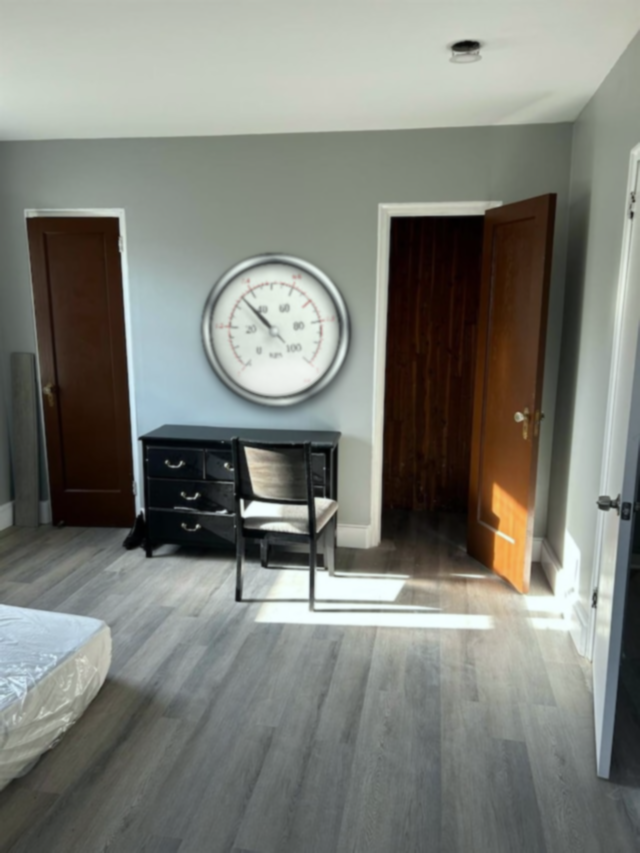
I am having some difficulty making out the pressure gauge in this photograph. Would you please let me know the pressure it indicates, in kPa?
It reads 35 kPa
